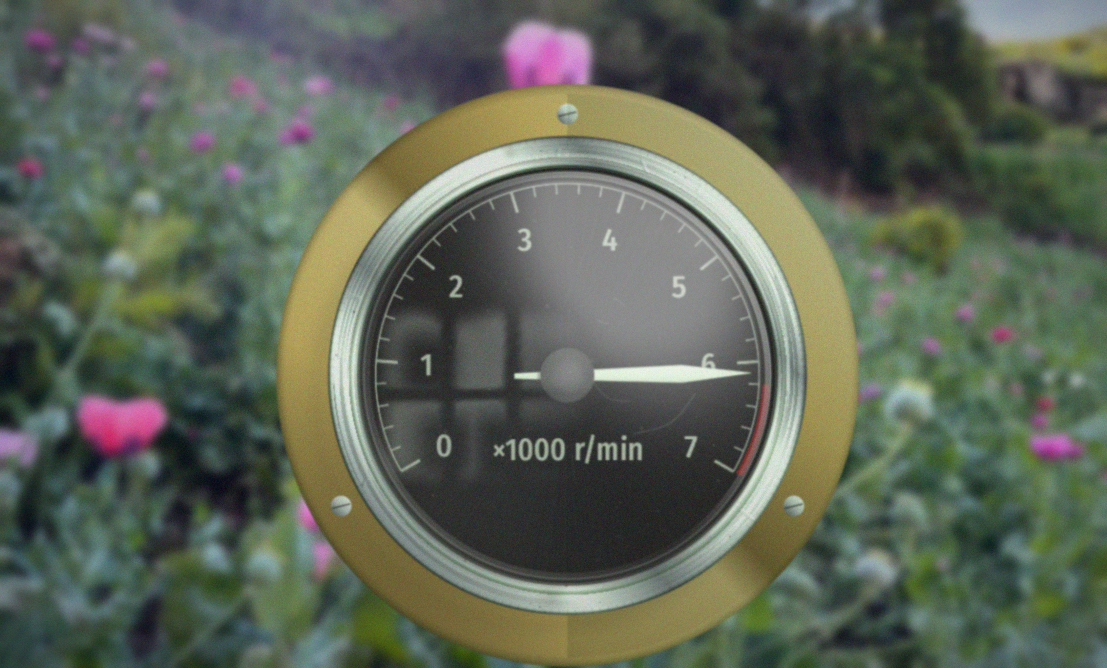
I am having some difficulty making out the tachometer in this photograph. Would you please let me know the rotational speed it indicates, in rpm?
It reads 6100 rpm
